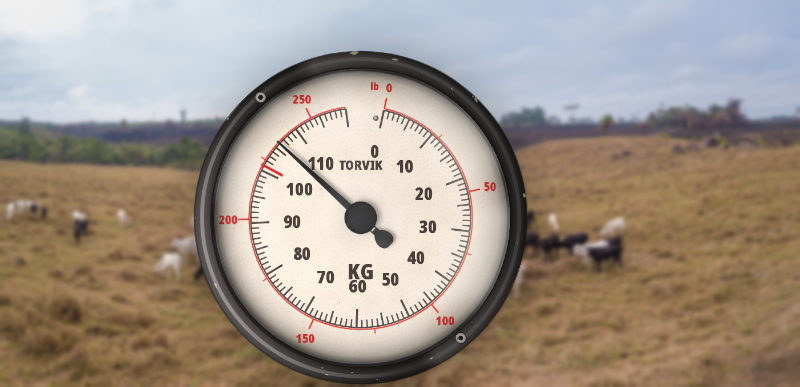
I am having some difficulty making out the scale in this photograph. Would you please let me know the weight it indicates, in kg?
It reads 106 kg
